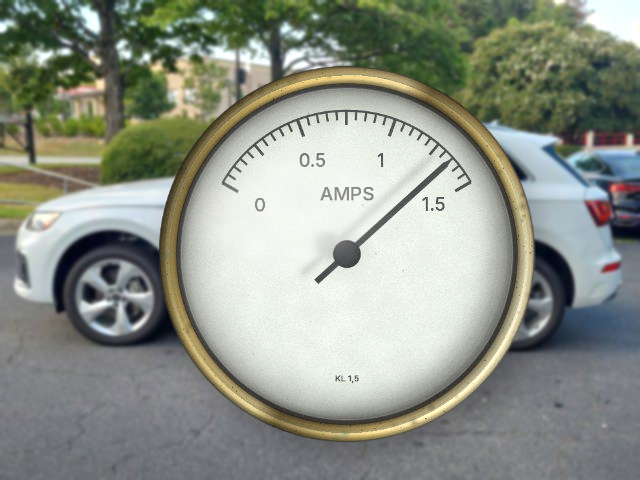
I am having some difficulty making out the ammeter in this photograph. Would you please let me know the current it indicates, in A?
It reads 1.35 A
